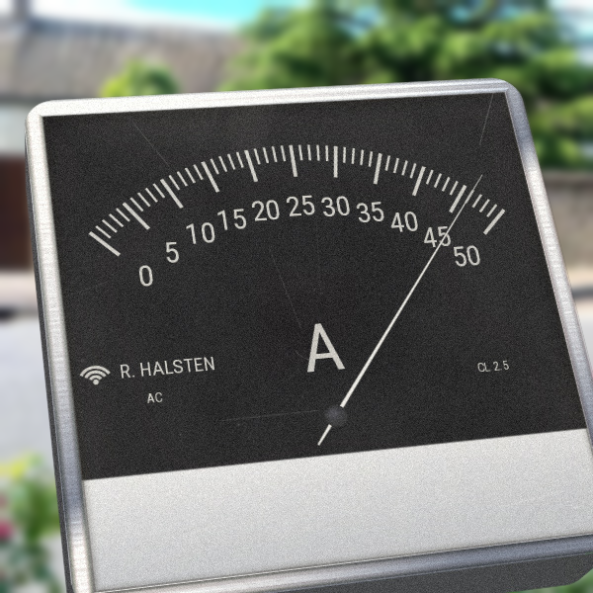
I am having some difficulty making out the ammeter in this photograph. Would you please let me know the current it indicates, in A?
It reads 46 A
